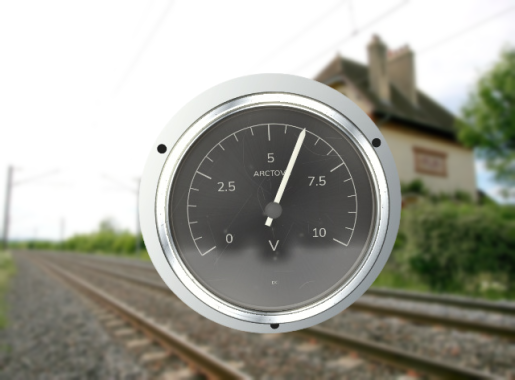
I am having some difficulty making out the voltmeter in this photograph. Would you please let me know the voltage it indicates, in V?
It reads 6 V
